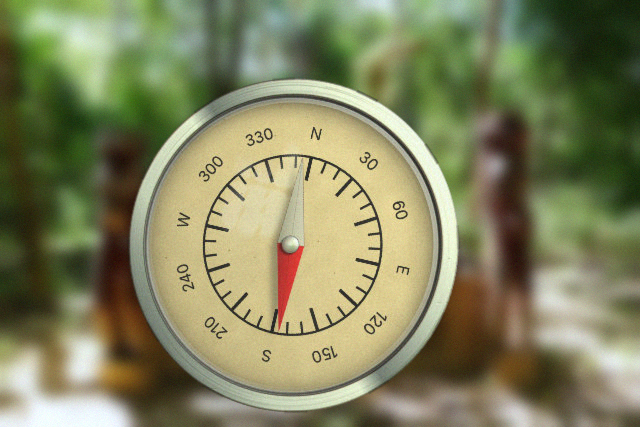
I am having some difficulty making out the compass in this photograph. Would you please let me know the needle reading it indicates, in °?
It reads 175 °
